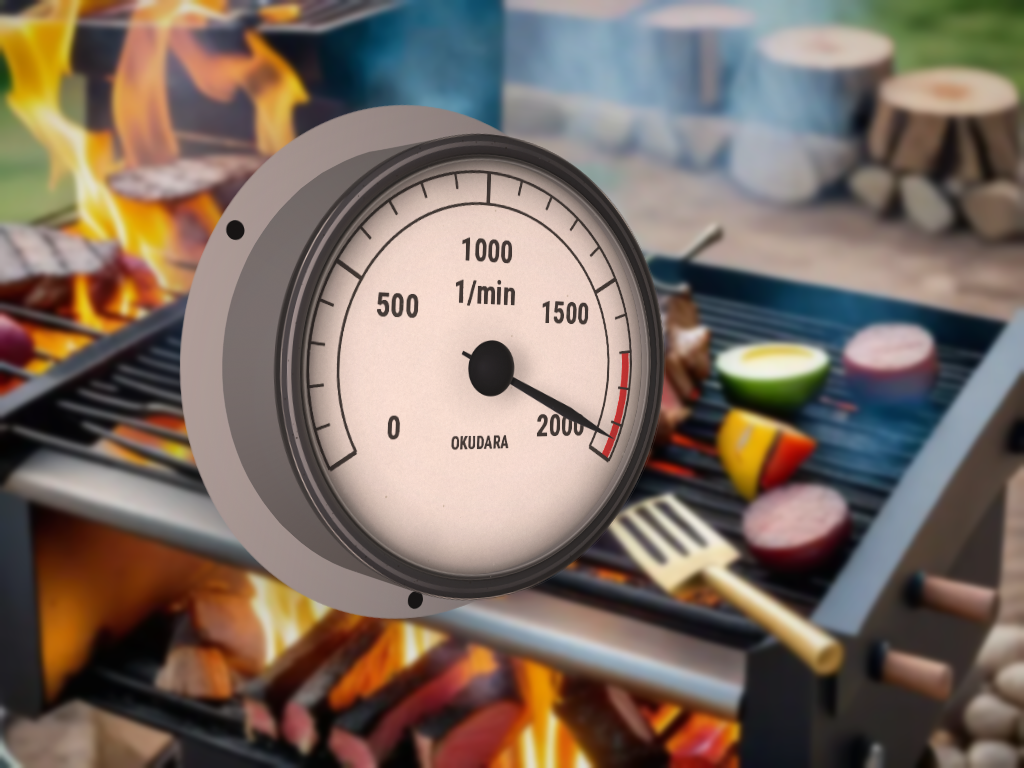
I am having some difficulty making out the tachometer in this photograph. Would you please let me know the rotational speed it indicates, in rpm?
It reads 1950 rpm
